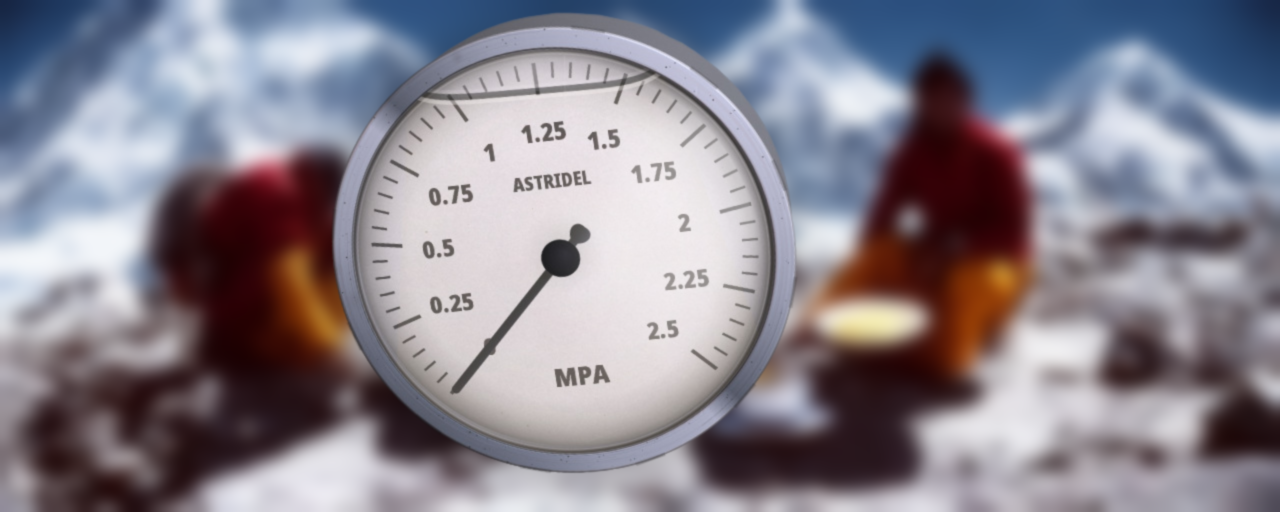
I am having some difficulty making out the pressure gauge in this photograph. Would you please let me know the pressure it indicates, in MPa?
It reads 0 MPa
